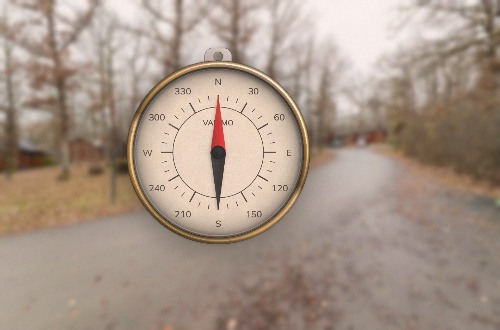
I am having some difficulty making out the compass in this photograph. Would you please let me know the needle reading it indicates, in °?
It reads 0 °
